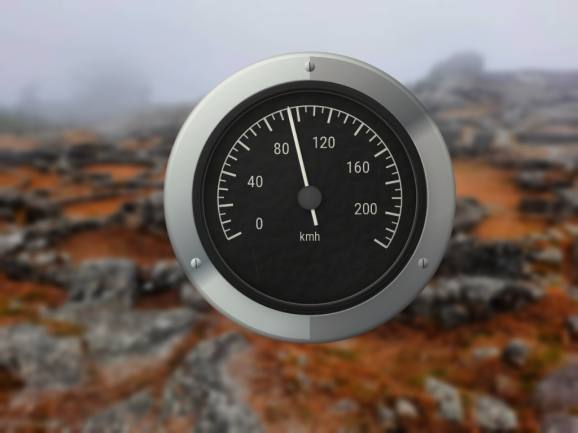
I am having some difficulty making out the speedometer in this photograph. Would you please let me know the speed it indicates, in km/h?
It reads 95 km/h
